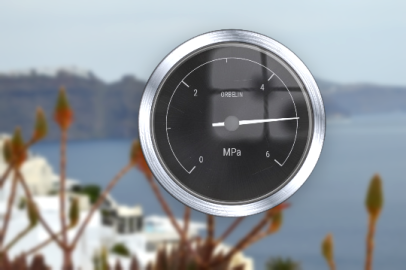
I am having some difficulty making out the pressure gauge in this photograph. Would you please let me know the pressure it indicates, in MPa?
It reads 5 MPa
